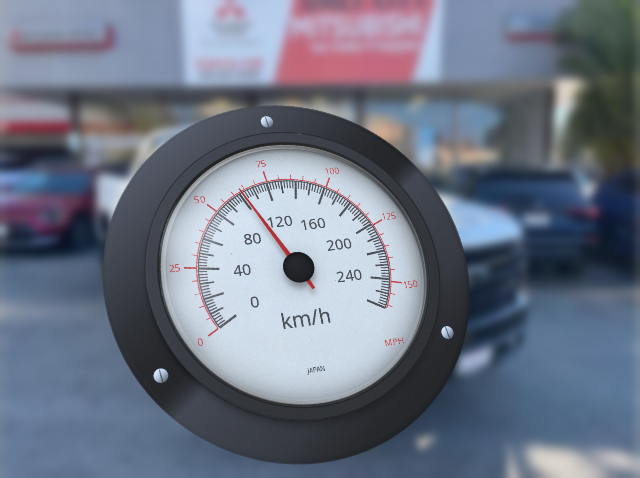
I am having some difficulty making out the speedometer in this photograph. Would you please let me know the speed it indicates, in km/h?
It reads 100 km/h
